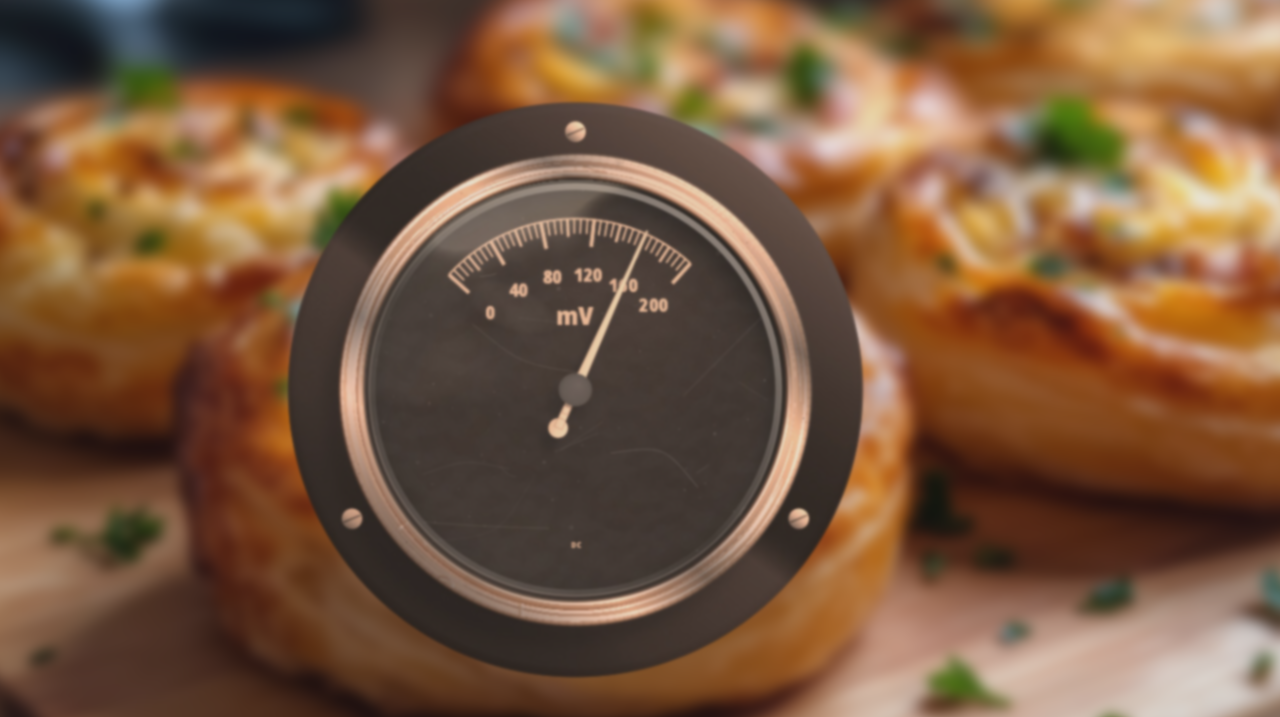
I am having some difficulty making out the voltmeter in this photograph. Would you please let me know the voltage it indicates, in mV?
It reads 160 mV
